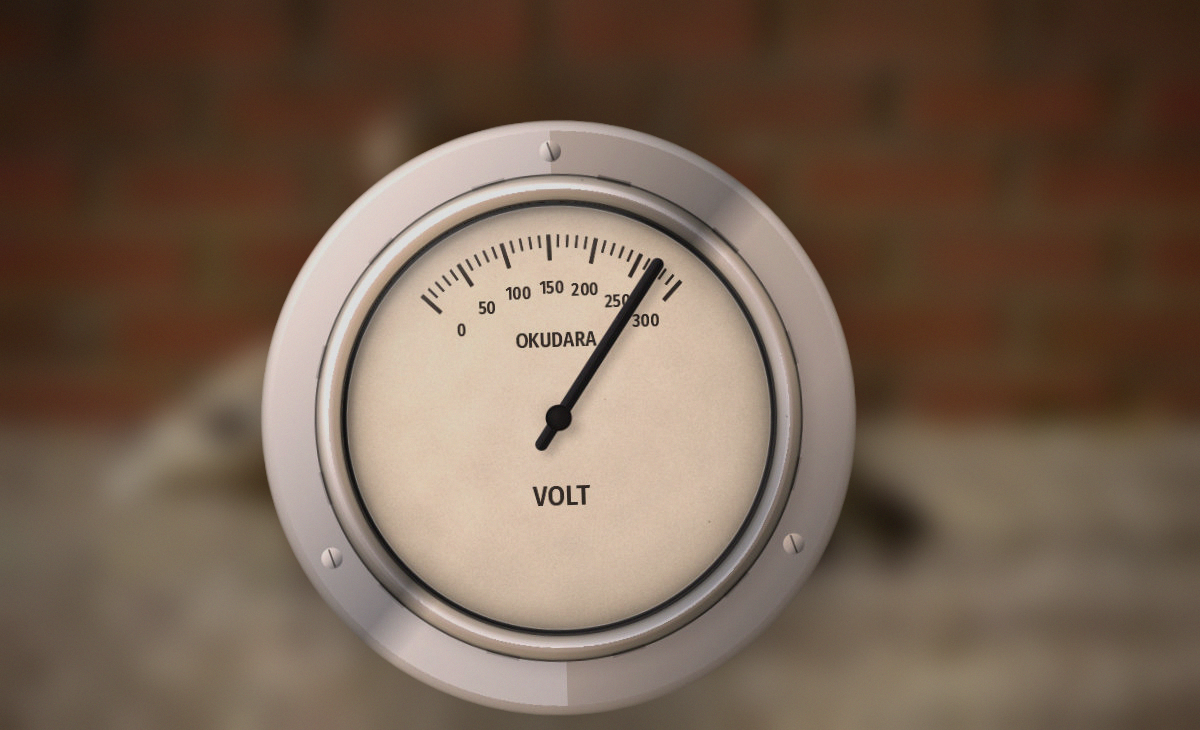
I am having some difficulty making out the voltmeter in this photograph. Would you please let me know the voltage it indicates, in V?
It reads 270 V
